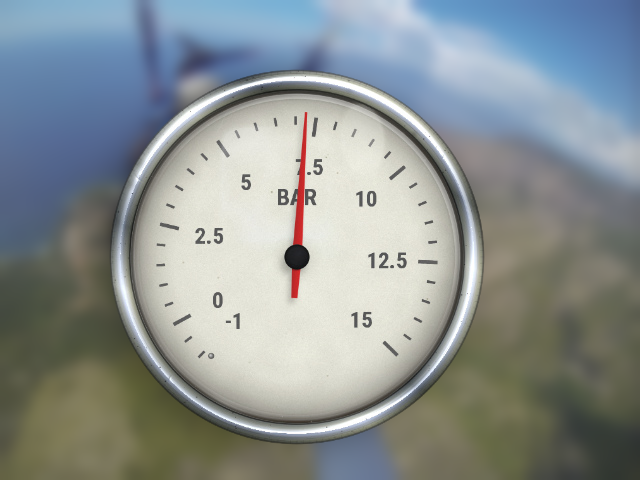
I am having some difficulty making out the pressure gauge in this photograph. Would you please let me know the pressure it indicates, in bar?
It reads 7.25 bar
